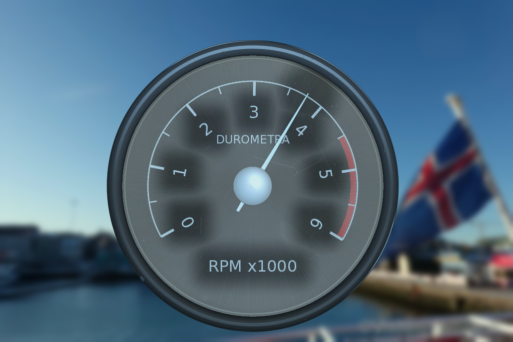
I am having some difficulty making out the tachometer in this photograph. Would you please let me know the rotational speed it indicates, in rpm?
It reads 3750 rpm
